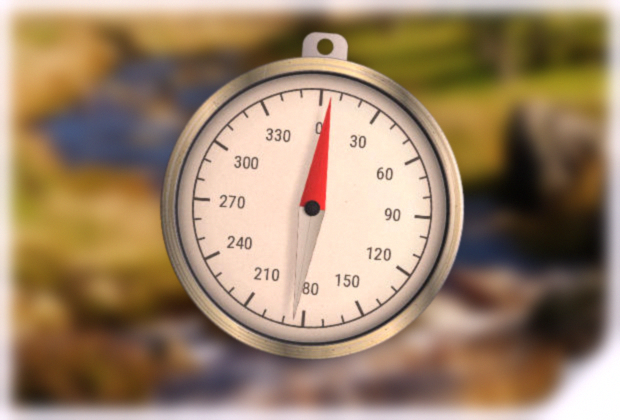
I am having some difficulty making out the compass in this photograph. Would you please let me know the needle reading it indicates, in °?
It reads 5 °
